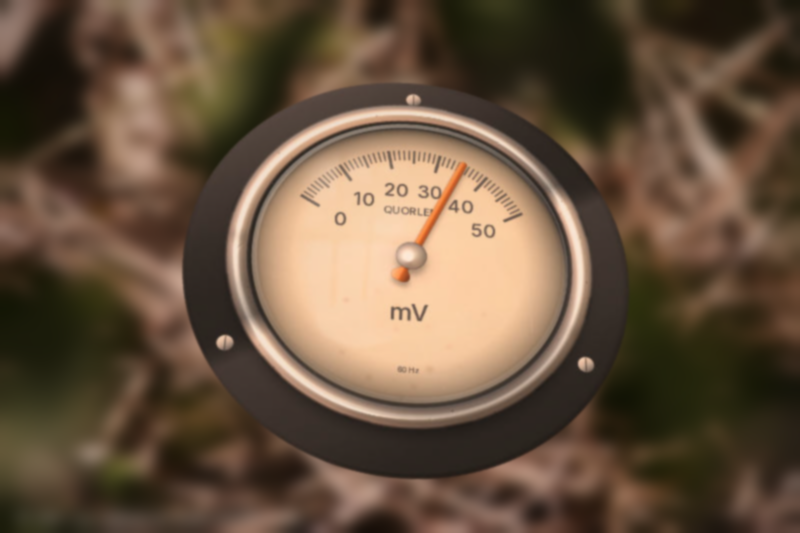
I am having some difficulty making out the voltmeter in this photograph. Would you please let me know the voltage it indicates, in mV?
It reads 35 mV
